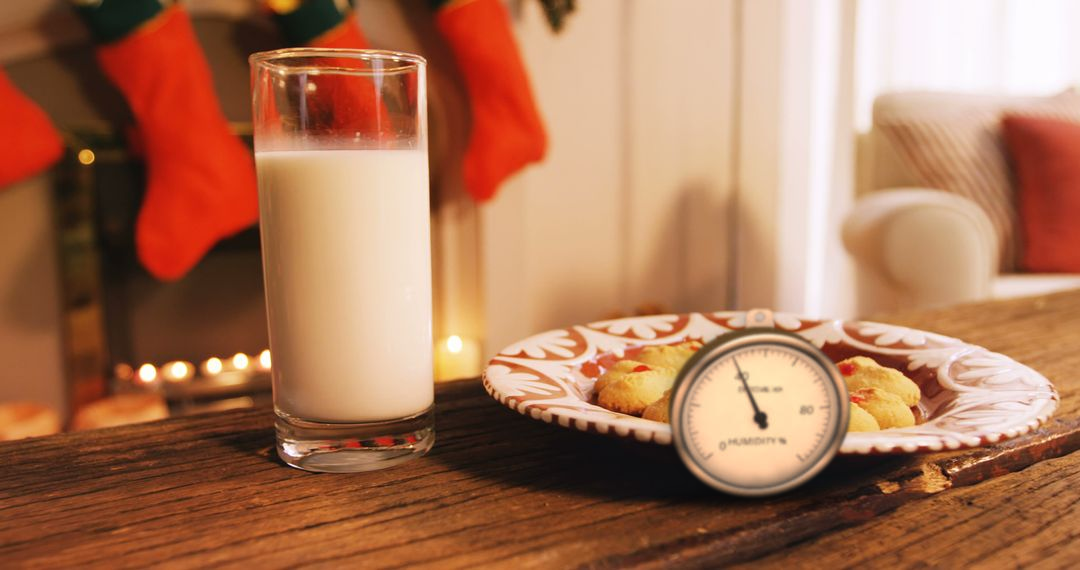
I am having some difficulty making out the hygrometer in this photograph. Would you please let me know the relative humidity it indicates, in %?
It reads 40 %
